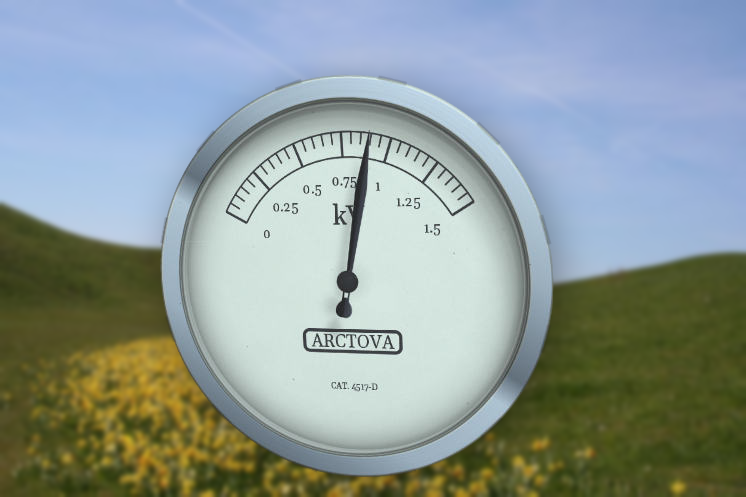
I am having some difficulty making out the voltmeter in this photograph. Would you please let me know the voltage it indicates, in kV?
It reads 0.9 kV
